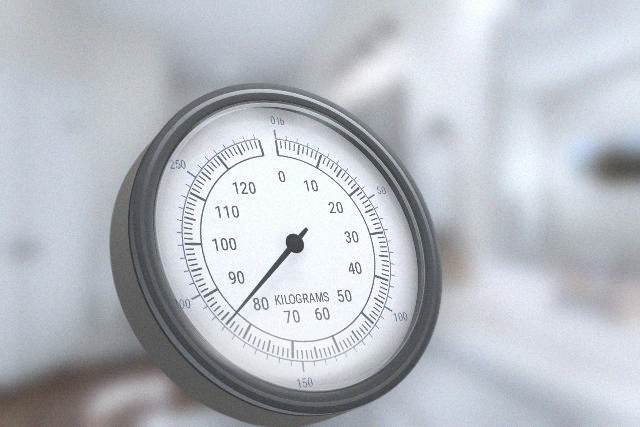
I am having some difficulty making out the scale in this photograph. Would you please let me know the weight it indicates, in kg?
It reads 84 kg
